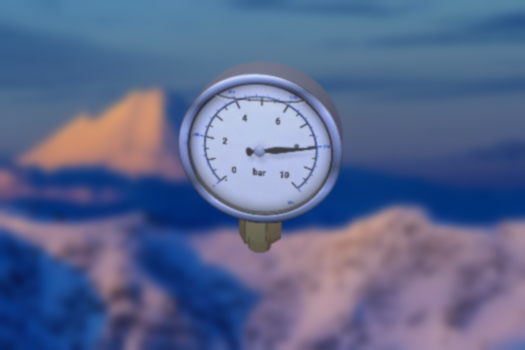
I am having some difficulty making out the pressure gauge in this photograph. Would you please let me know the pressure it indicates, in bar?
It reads 8 bar
